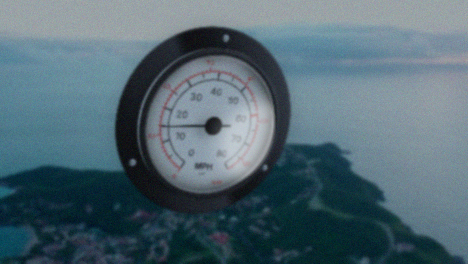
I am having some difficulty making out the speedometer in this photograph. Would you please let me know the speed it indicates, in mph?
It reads 15 mph
